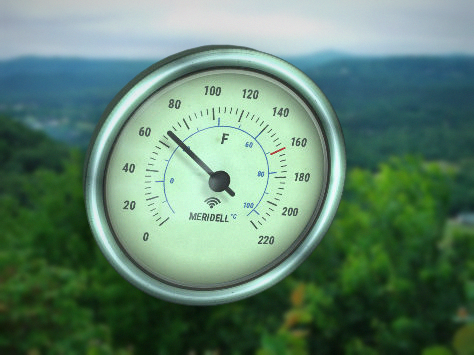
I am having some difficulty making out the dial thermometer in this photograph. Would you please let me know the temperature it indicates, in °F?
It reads 68 °F
